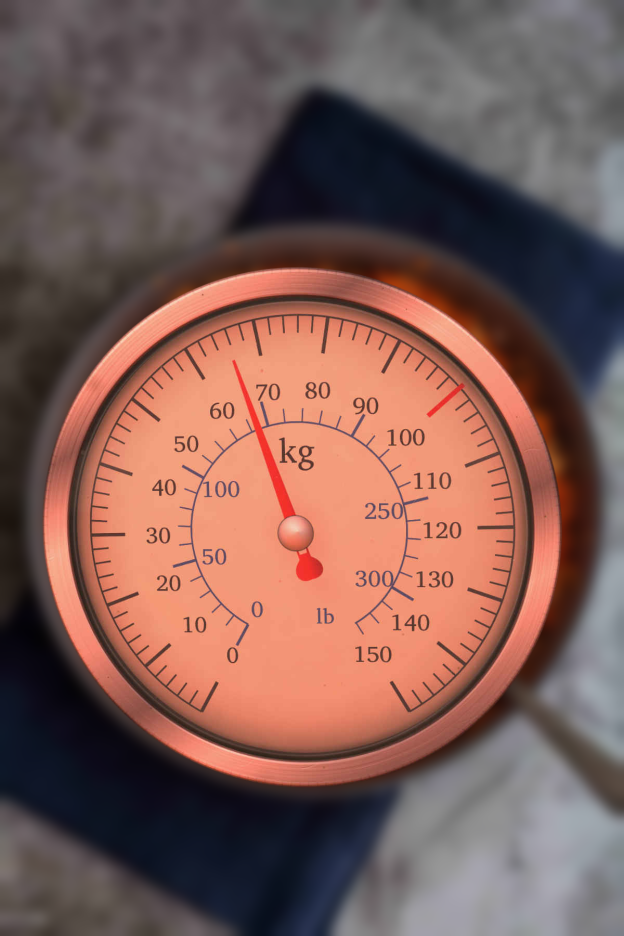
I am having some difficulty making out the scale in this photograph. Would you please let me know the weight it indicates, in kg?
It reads 66 kg
